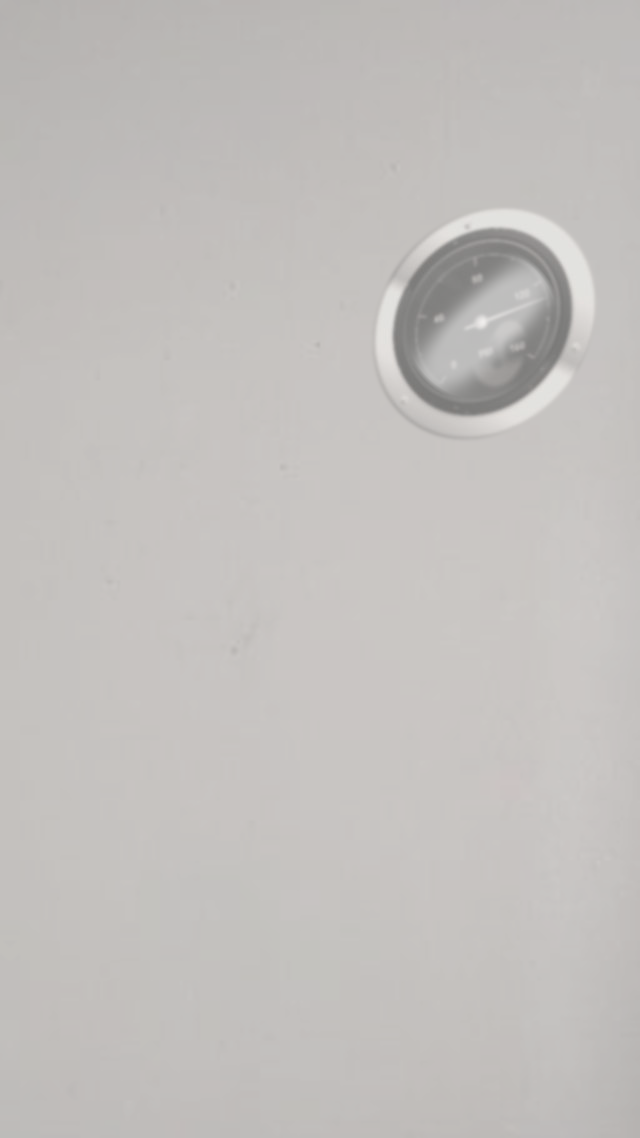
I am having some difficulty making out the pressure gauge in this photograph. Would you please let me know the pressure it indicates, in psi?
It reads 130 psi
